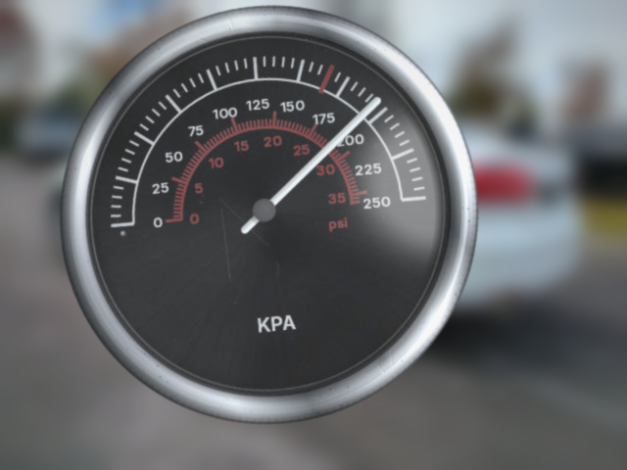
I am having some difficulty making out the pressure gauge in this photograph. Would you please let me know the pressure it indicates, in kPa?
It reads 195 kPa
